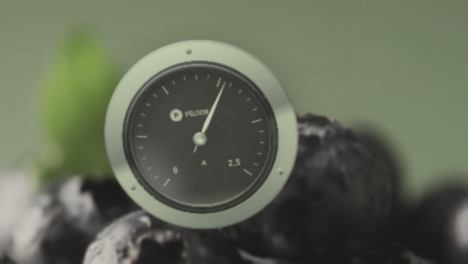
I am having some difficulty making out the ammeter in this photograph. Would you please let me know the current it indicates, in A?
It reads 1.55 A
